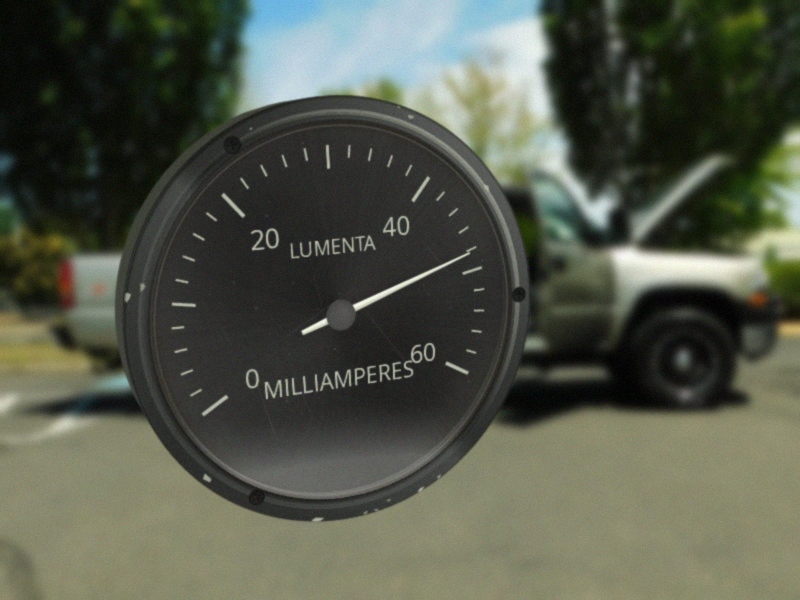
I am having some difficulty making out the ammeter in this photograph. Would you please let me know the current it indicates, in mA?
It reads 48 mA
